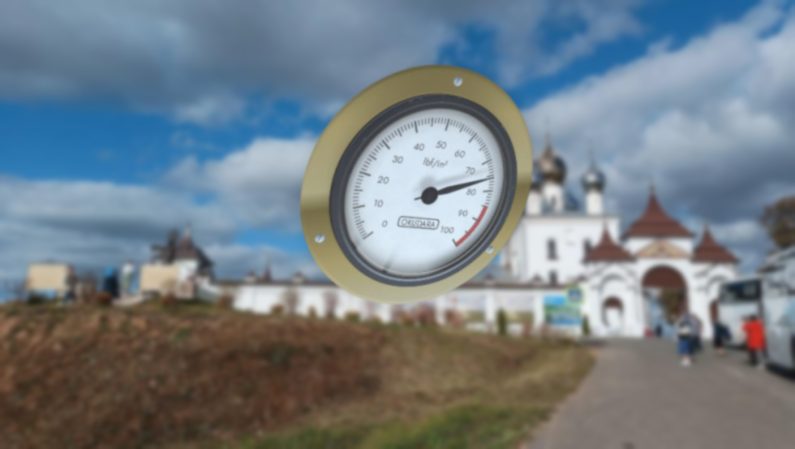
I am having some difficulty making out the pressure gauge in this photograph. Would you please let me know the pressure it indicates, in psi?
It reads 75 psi
